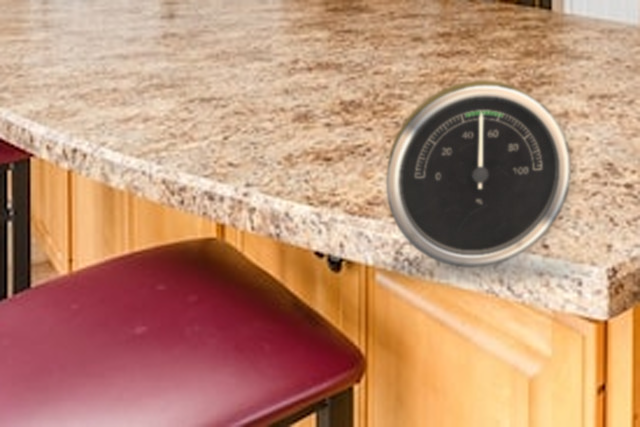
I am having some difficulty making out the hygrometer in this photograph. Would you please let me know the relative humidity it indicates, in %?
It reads 50 %
